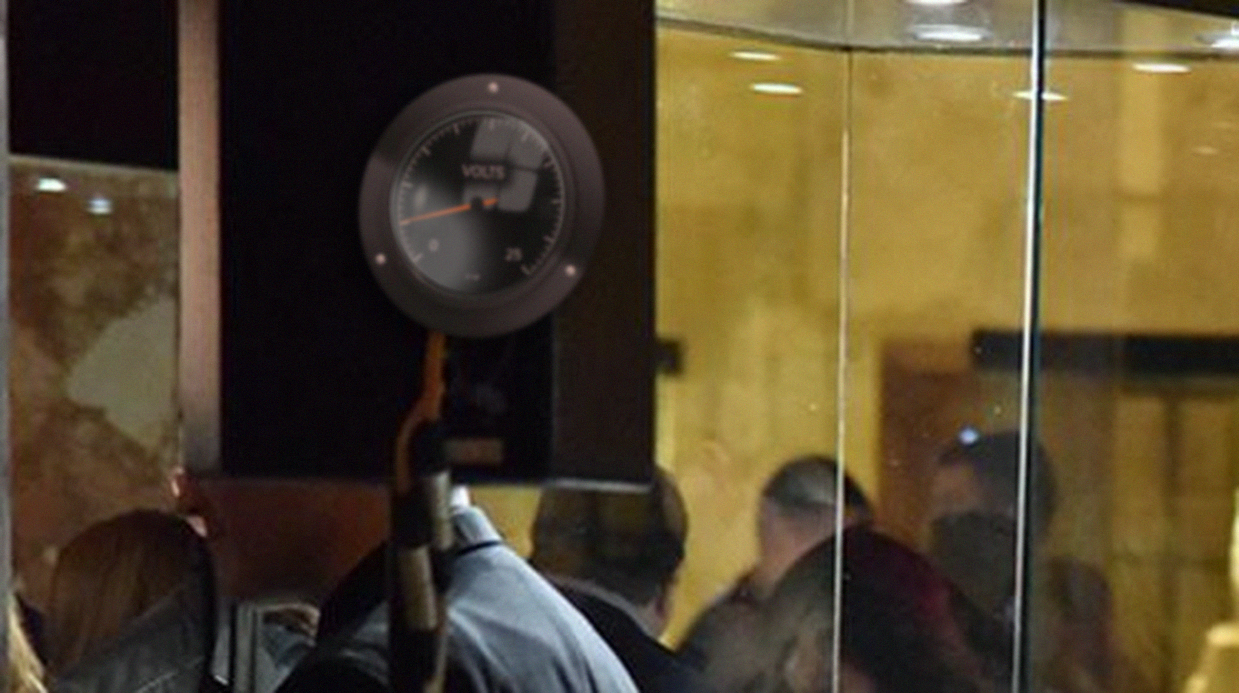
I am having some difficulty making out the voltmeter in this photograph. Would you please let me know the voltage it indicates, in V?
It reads 2.5 V
